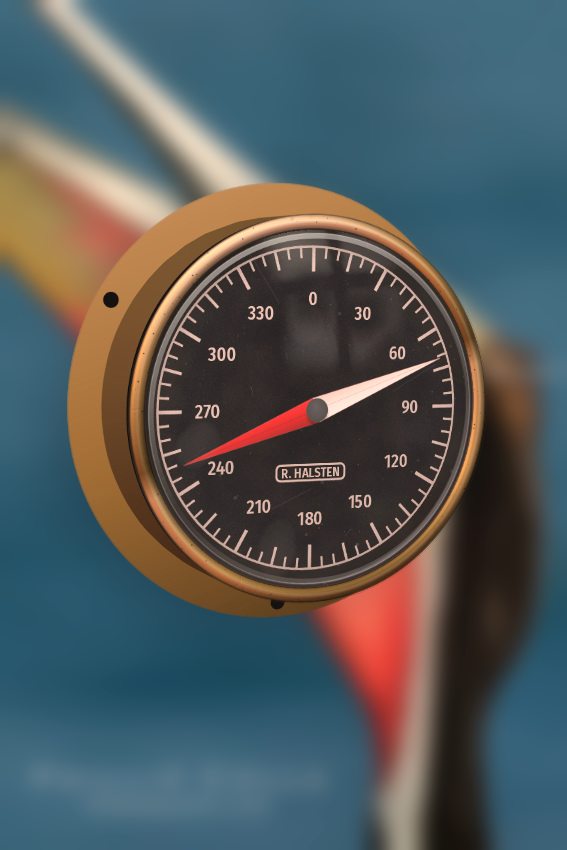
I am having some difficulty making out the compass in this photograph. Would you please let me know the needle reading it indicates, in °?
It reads 250 °
